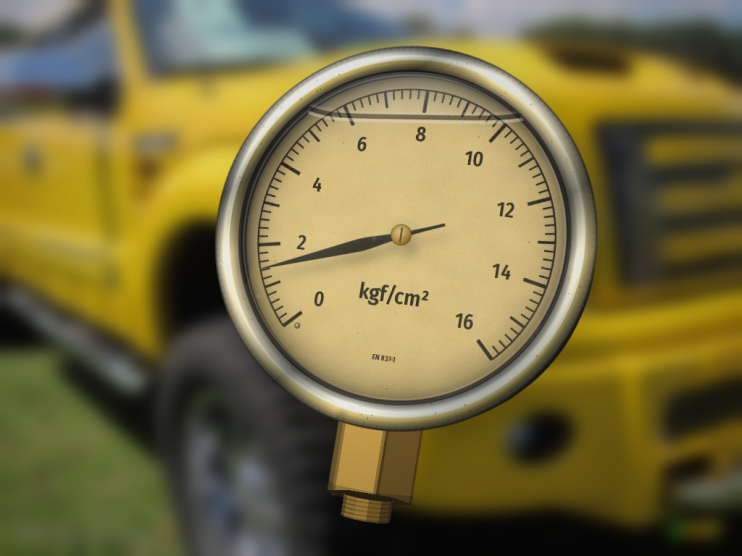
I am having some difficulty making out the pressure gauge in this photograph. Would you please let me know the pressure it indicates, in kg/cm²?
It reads 1.4 kg/cm²
